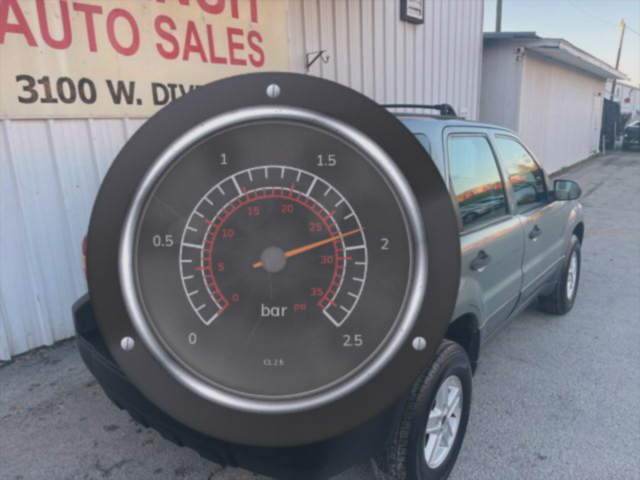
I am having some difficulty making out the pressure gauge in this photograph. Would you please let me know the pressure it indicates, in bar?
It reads 1.9 bar
